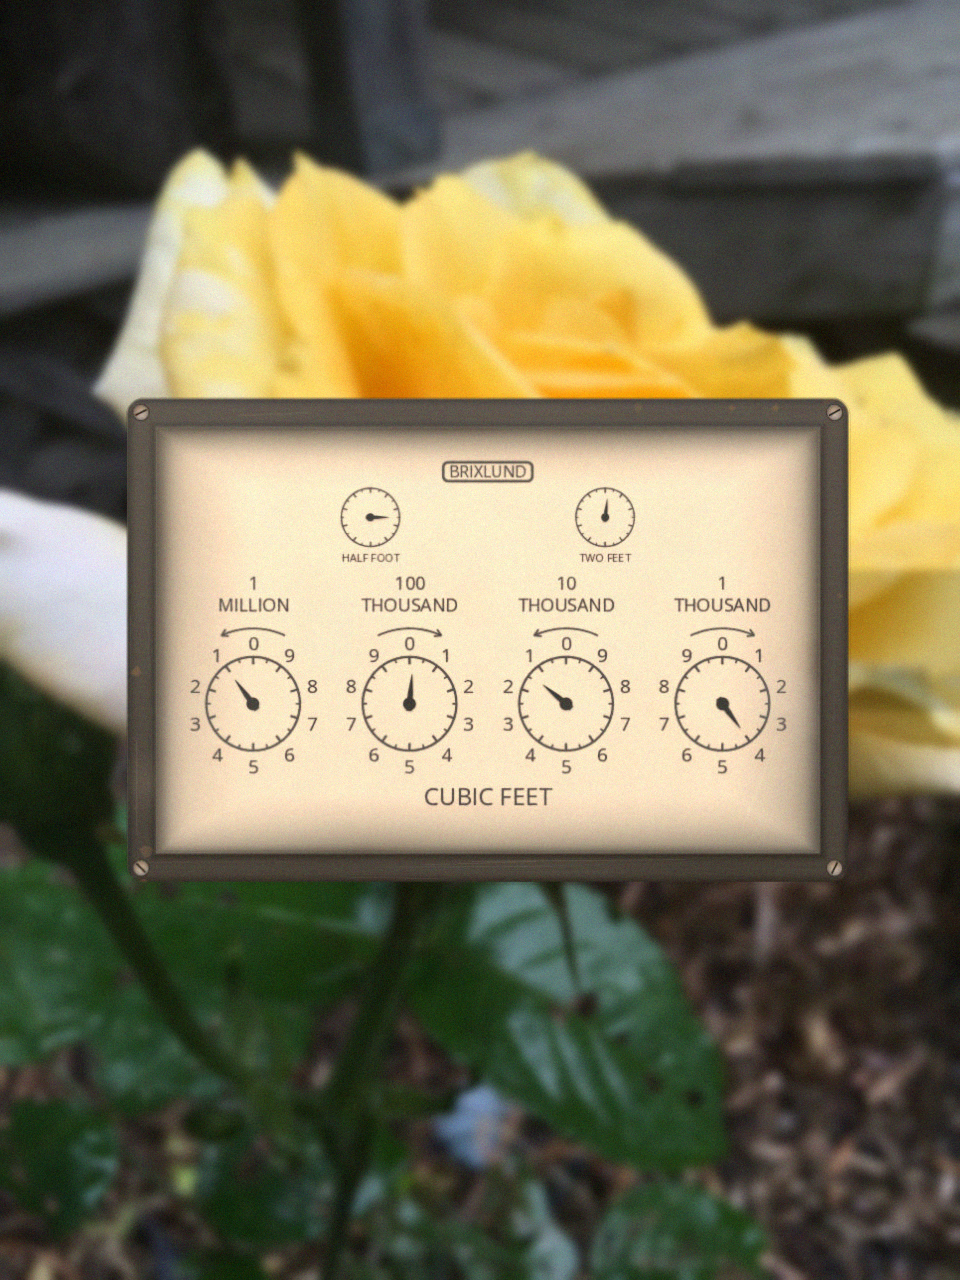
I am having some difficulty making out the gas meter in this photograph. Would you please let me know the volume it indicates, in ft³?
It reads 101400 ft³
